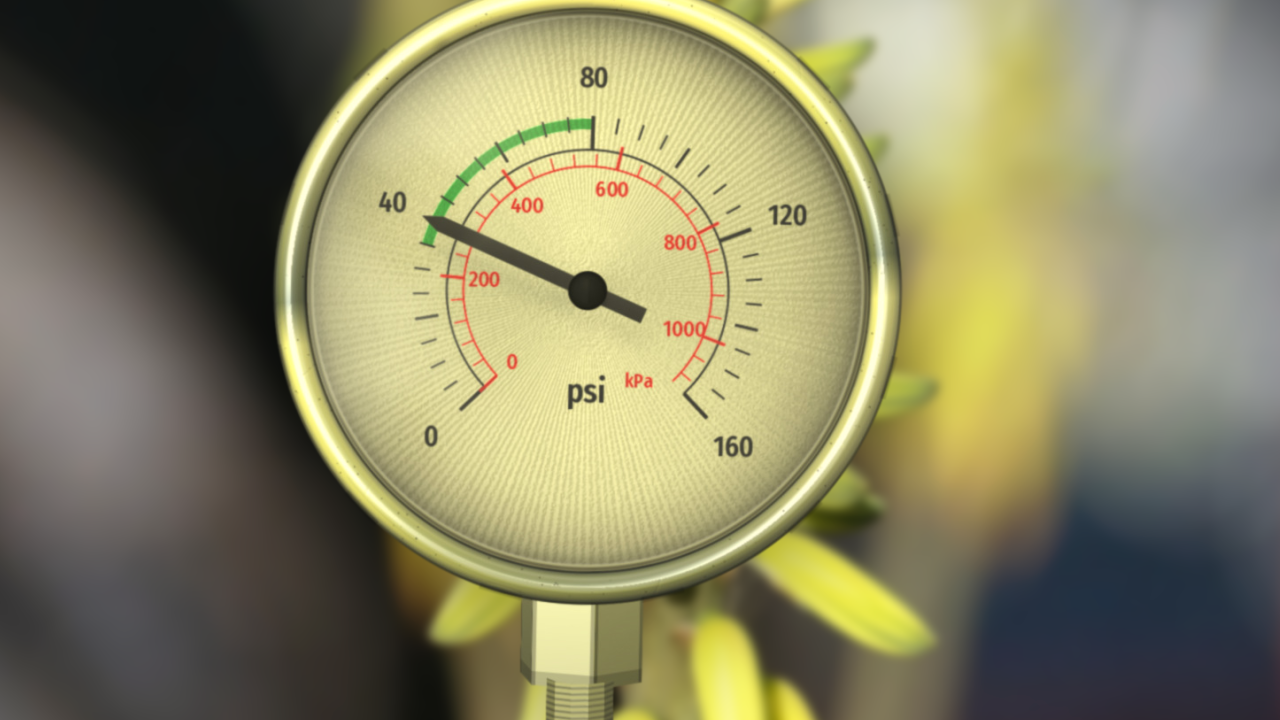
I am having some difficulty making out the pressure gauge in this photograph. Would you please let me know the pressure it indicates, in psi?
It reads 40 psi
